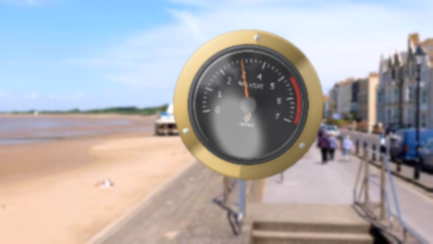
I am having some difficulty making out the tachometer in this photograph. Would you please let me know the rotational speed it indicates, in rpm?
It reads 3000 rpm
